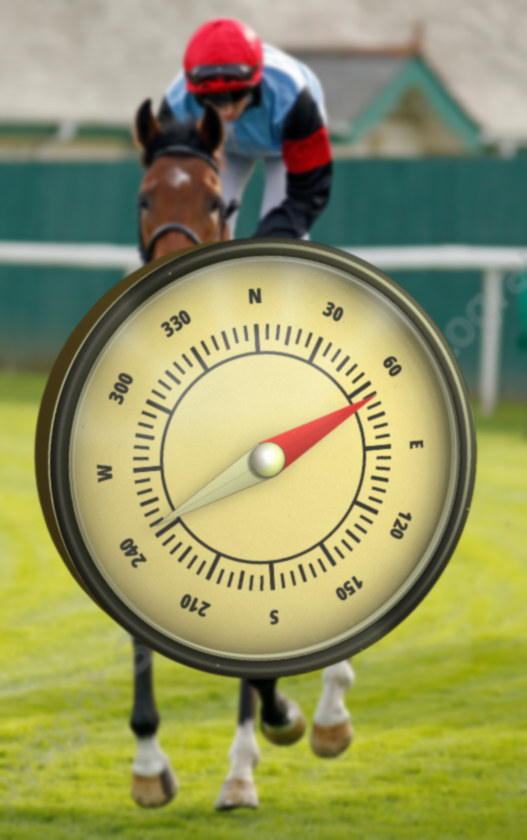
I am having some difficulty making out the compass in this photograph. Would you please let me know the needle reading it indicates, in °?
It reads 65 °
